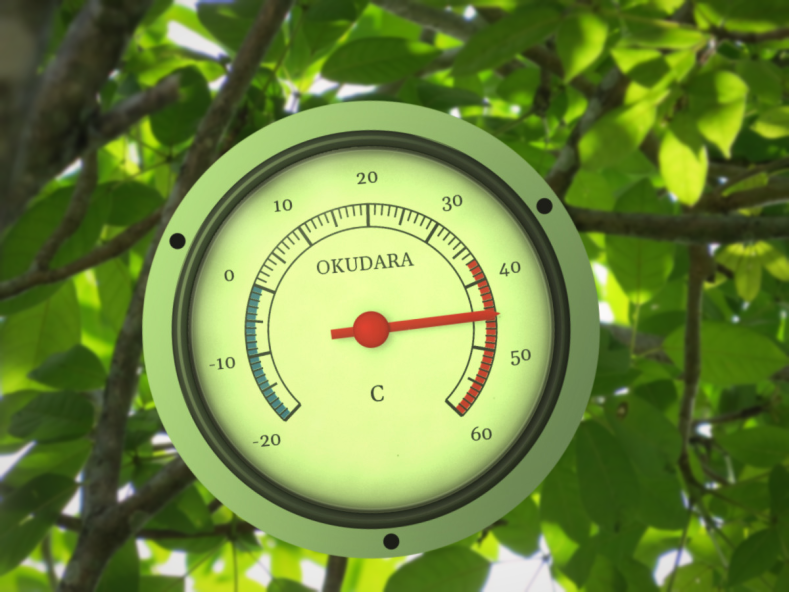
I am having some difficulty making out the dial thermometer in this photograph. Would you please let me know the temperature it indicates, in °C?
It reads 45 °C
